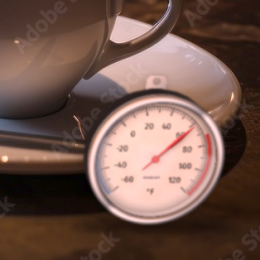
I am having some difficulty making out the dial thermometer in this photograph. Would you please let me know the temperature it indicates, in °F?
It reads 60 °F
